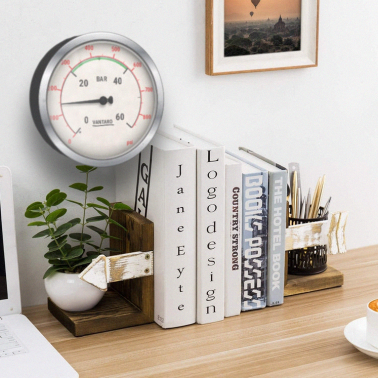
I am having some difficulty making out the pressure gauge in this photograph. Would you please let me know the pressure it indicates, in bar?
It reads 10 bar
